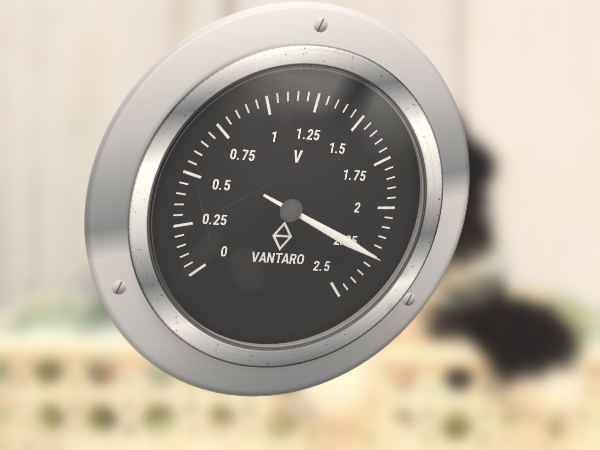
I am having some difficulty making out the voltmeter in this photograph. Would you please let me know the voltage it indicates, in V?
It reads 2.25 V
